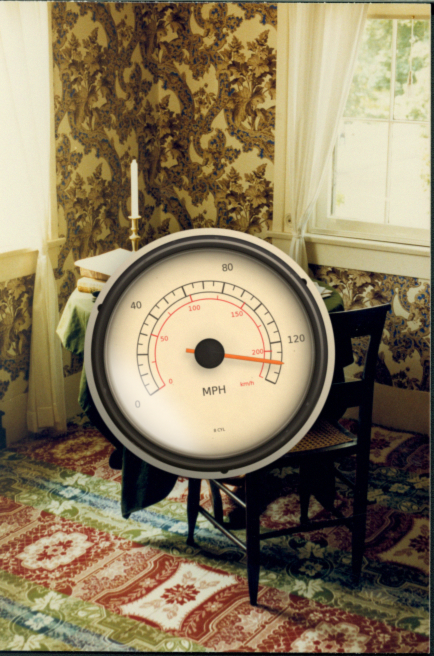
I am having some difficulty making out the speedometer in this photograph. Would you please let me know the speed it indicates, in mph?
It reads 130 mph
